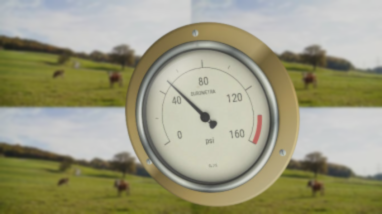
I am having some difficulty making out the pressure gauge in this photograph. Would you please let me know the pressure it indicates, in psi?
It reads 50 psi
